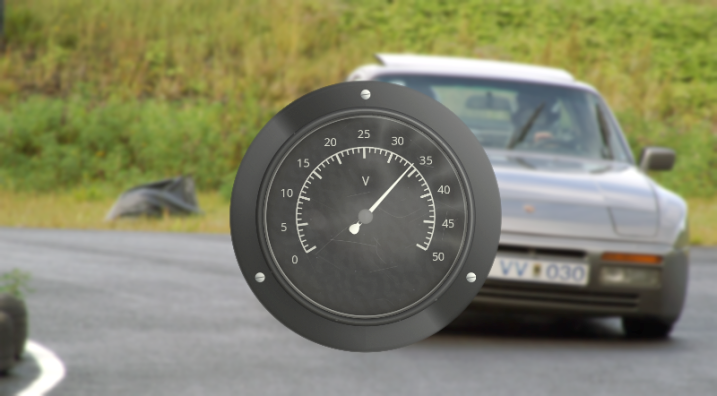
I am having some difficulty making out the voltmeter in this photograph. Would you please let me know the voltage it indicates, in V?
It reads 34 V
